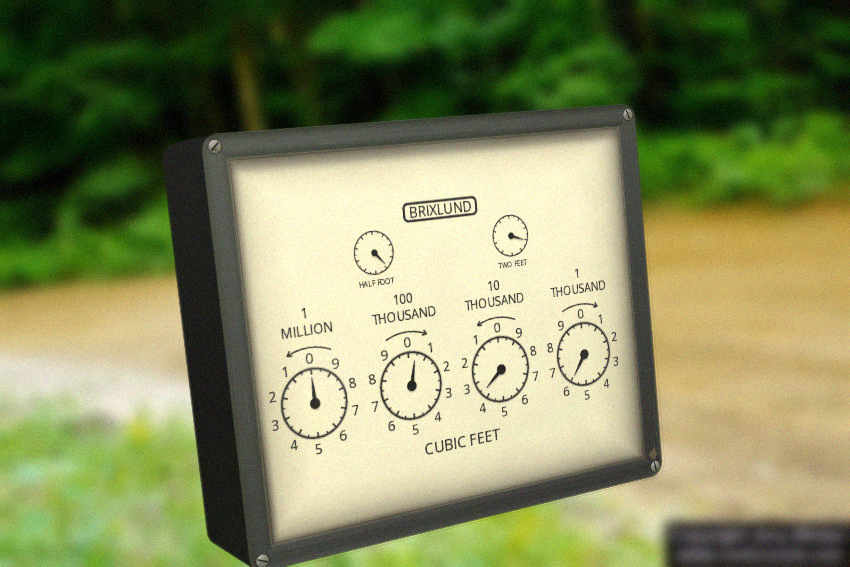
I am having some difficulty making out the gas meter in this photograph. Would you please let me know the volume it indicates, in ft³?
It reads 3600 ft³
